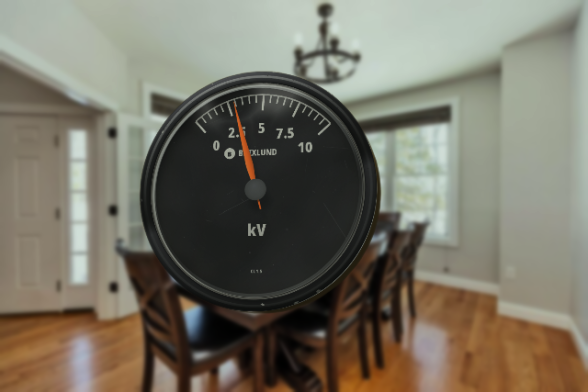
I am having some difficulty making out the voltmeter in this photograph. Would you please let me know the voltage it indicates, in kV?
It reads 3 kV
